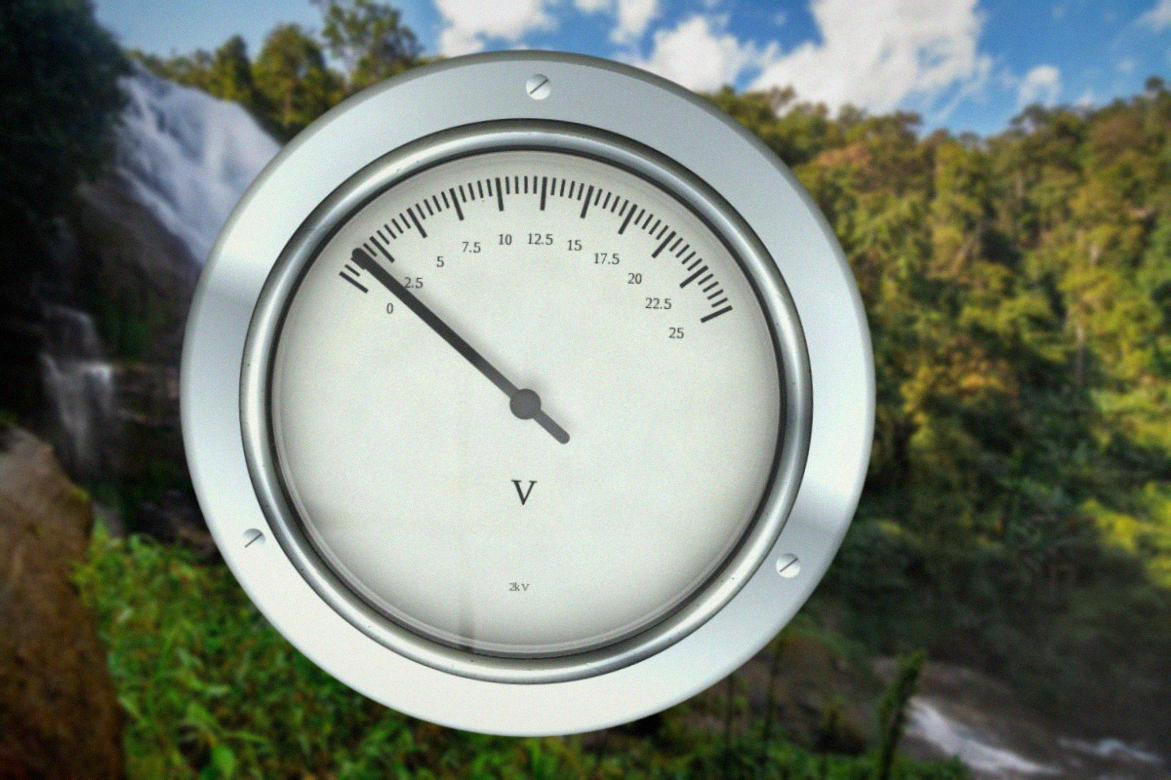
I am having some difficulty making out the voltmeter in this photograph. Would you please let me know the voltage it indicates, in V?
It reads 1.5 V
